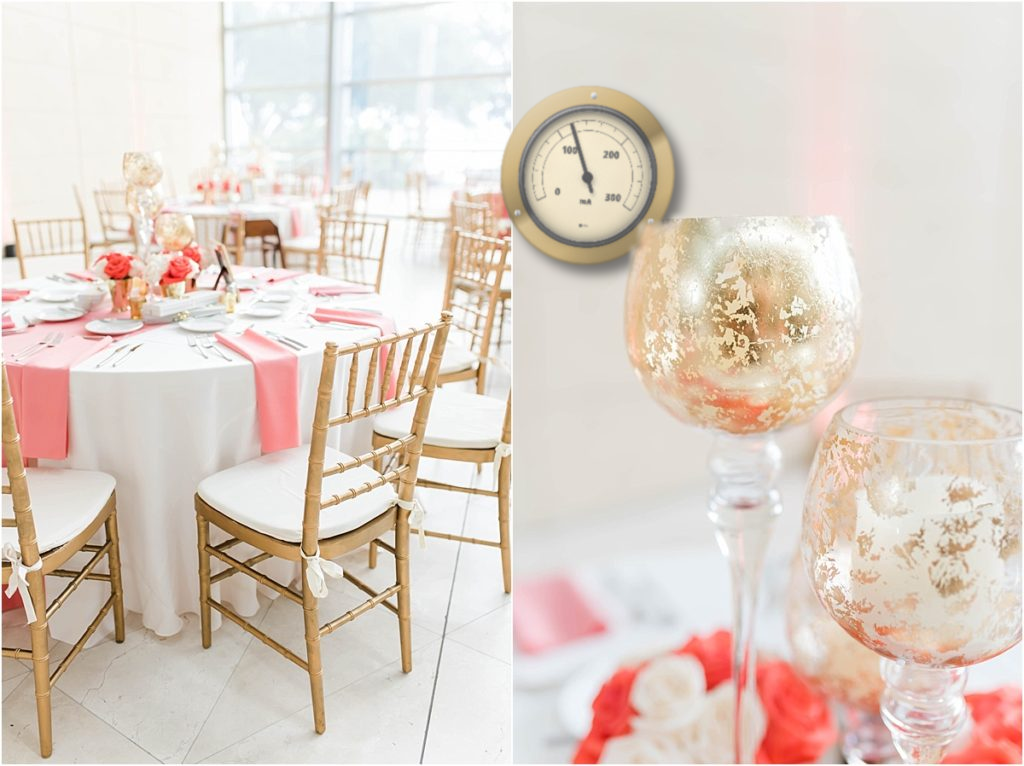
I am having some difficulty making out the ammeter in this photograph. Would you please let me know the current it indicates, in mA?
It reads 120 mA
